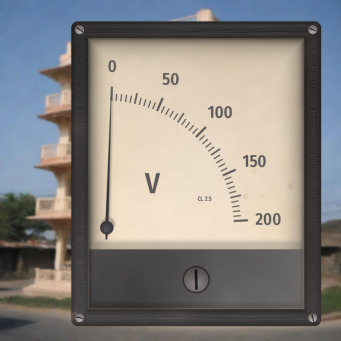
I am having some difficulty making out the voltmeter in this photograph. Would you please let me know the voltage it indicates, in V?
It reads 0 V
